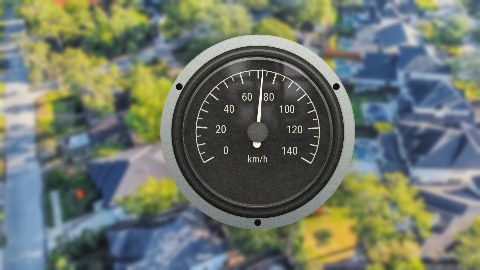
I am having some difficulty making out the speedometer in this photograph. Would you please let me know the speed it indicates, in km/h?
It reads 72.5 km/h
